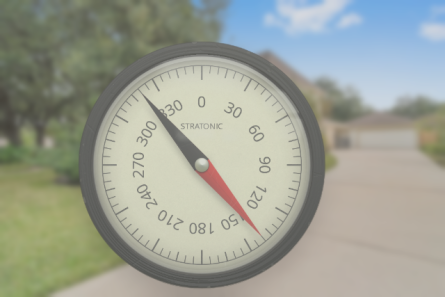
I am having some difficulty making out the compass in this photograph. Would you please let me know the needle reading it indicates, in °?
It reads 140 °
